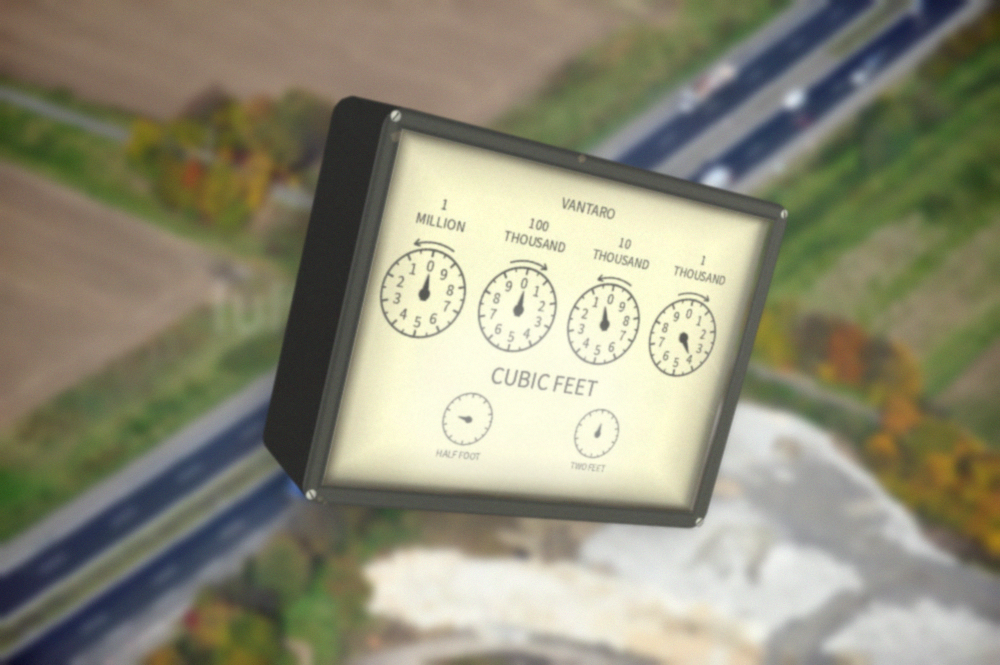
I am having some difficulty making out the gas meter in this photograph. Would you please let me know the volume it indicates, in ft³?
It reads 400 ft³
